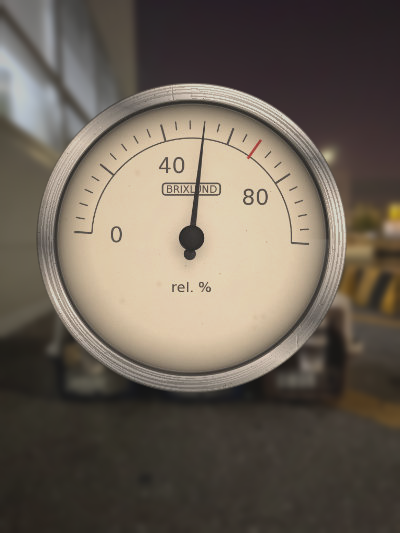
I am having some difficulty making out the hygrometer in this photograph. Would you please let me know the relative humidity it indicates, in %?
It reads 52 %
